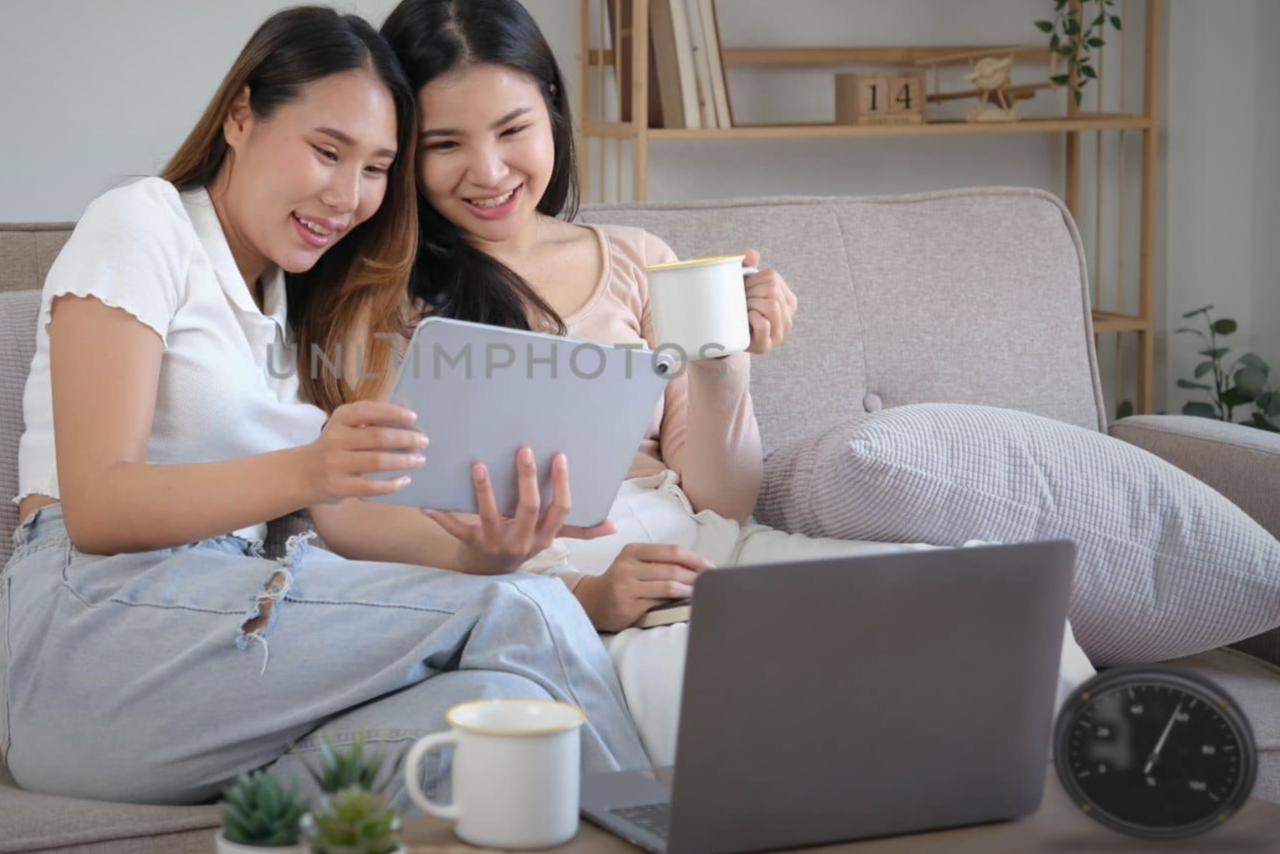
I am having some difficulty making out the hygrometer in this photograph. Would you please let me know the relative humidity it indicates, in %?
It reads 56 %
